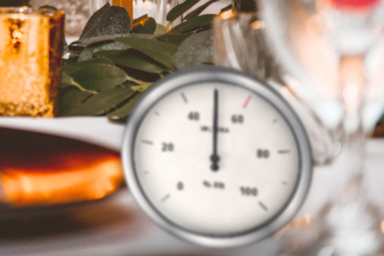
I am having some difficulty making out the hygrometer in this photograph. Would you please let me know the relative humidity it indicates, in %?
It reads 50 %
